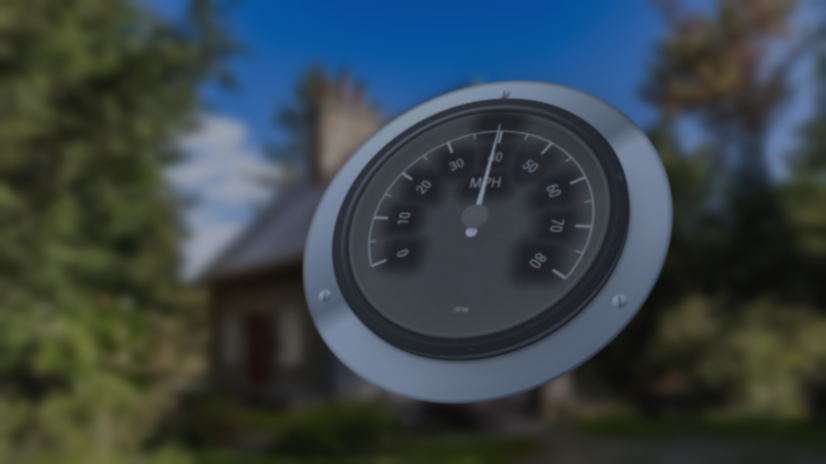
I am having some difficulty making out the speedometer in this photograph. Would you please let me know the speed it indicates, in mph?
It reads 40 mph
